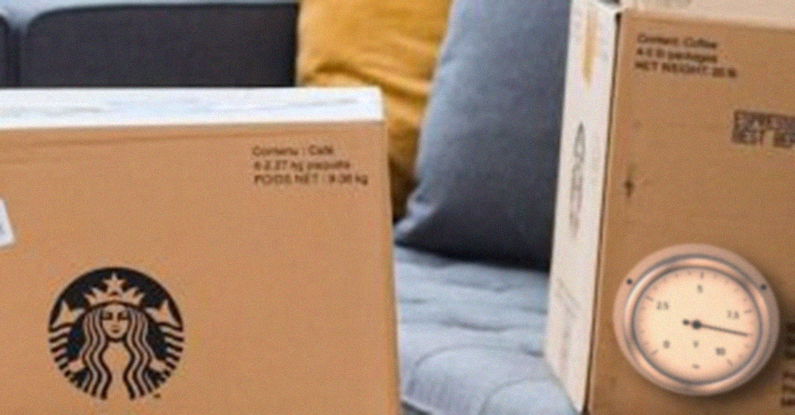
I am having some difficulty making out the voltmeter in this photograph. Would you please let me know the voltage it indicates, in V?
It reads 8.5 V
